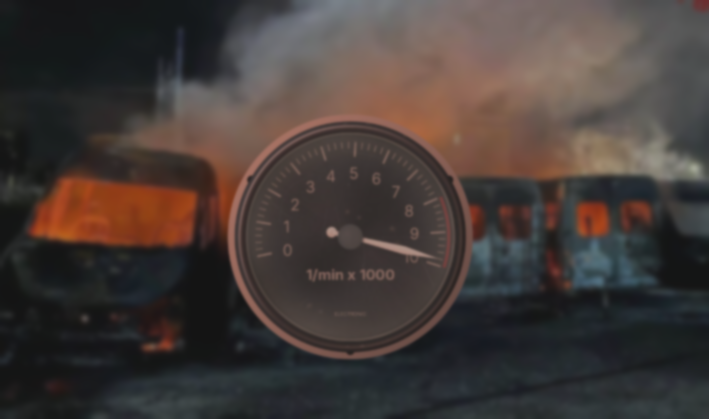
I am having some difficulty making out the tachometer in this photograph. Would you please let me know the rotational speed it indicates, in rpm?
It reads 9800 rpm
